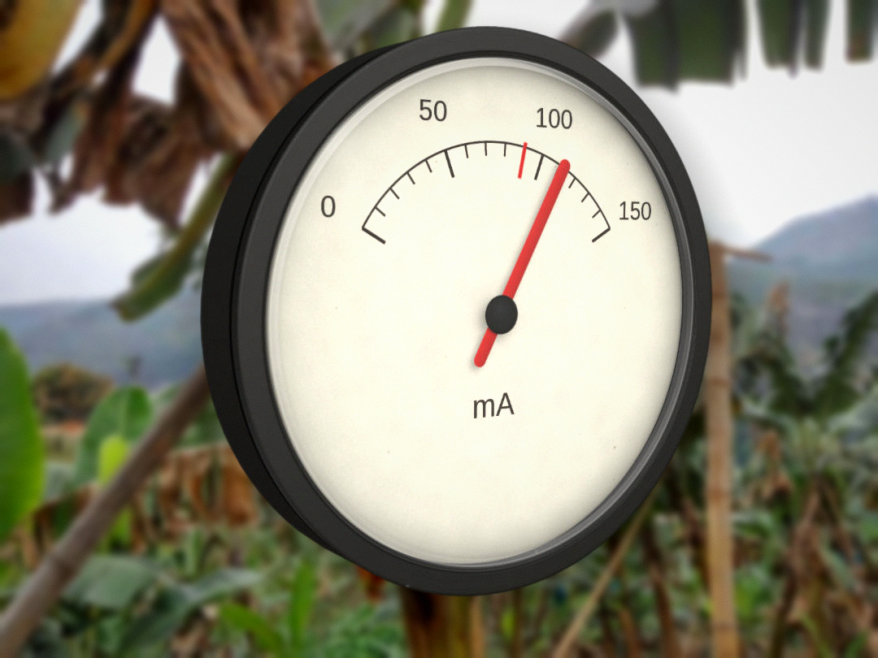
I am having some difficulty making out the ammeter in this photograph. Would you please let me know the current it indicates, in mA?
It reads 110 mA
